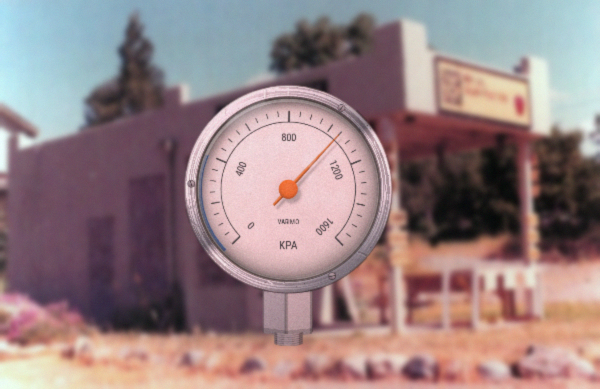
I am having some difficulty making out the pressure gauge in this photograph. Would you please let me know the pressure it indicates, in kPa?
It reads 1050 kPa
